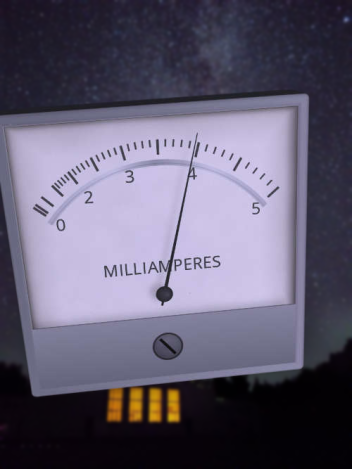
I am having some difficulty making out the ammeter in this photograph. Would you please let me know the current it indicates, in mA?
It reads 3.95 mA
